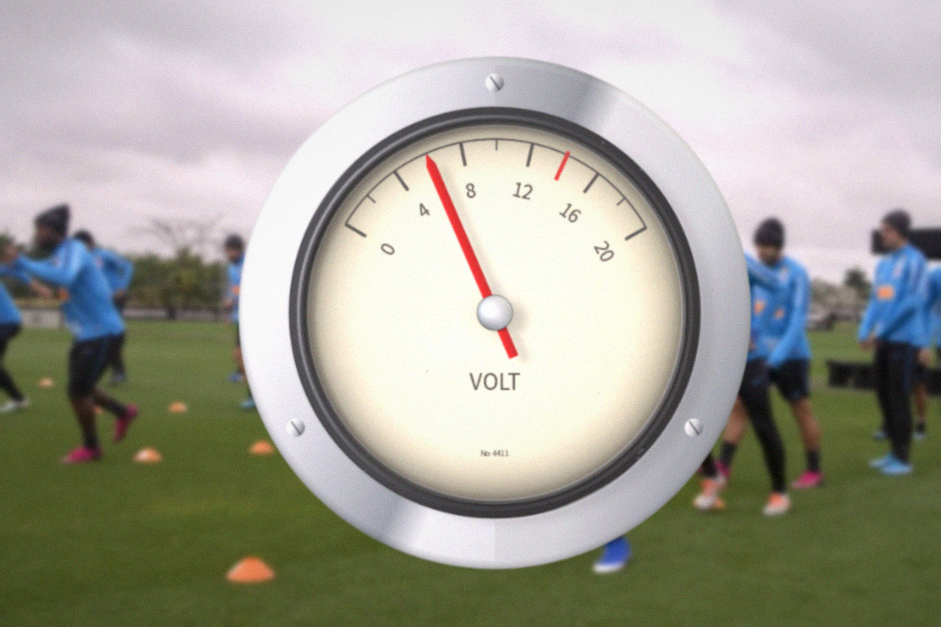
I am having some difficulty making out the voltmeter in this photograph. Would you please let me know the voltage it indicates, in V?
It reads 6 V
